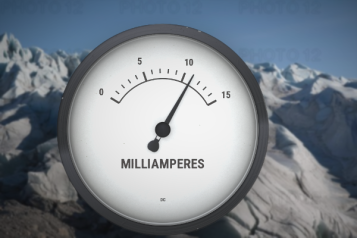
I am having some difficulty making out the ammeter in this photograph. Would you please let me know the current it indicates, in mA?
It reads 11 mA
